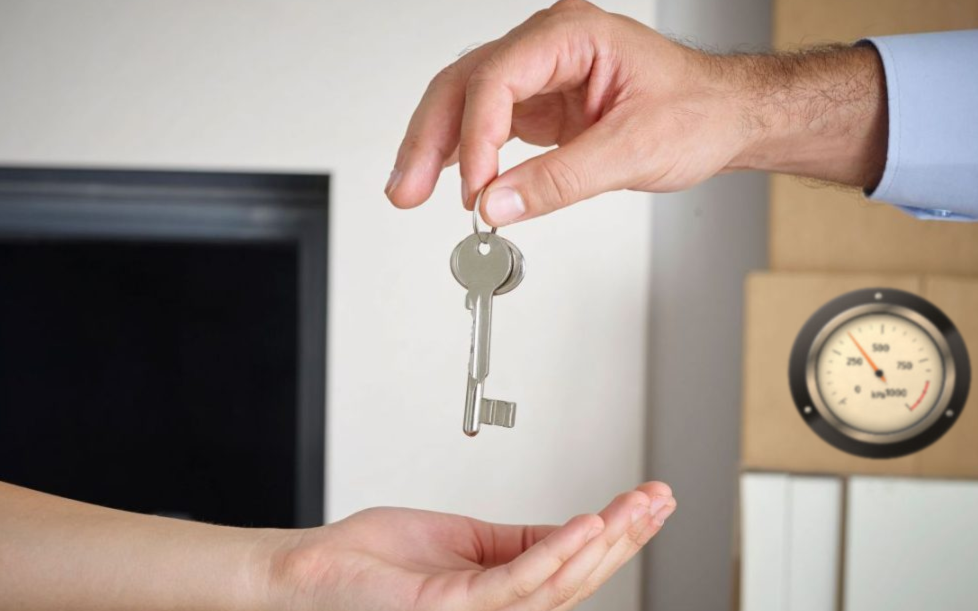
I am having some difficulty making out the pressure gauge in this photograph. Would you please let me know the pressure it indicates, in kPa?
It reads 350 kPa
